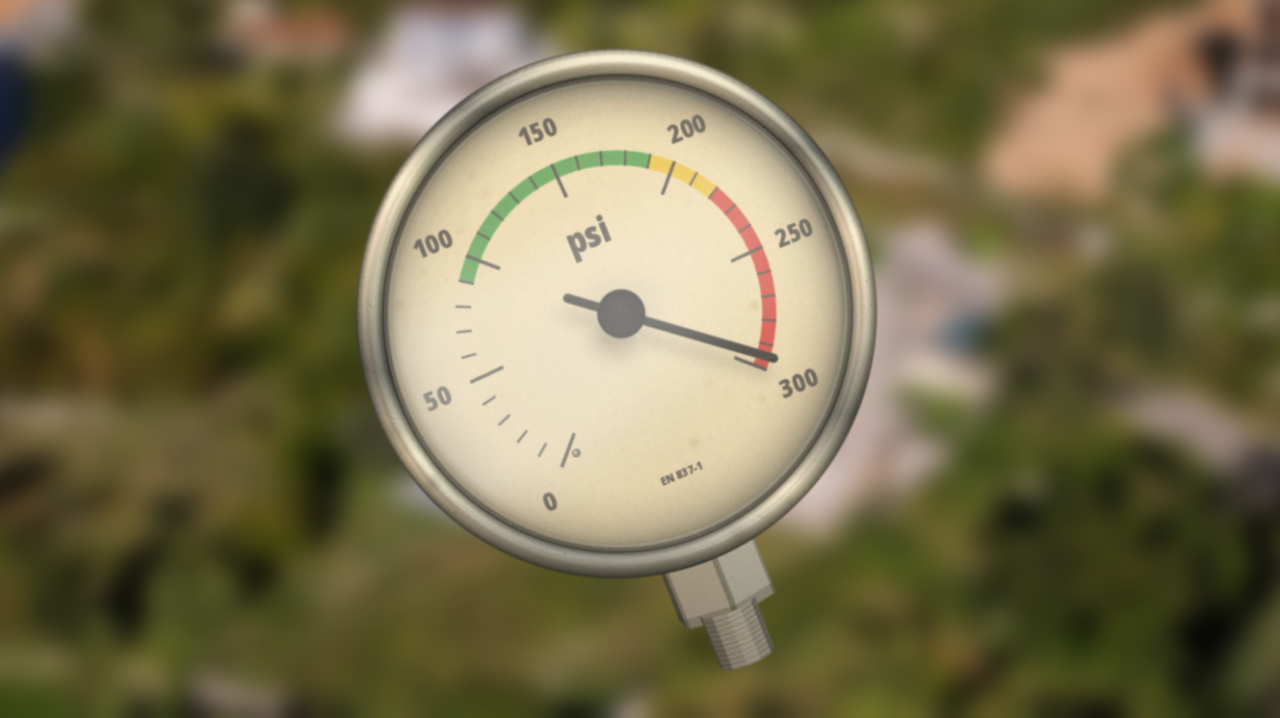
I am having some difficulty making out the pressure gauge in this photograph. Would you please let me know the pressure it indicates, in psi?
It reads 295 psi
